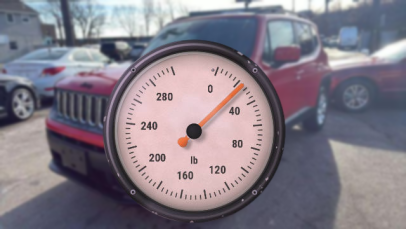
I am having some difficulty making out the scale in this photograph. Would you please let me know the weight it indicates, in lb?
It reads 24 lb
